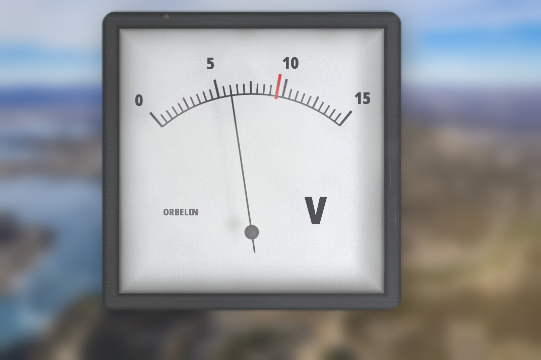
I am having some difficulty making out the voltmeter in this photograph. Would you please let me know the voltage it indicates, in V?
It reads 6 V
